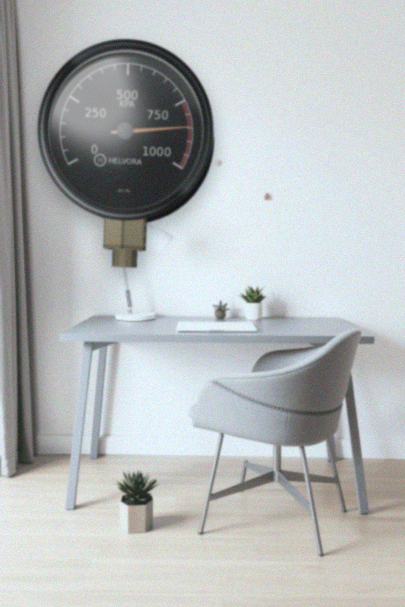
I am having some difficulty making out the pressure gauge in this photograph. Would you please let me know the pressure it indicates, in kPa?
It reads 850 kPa
